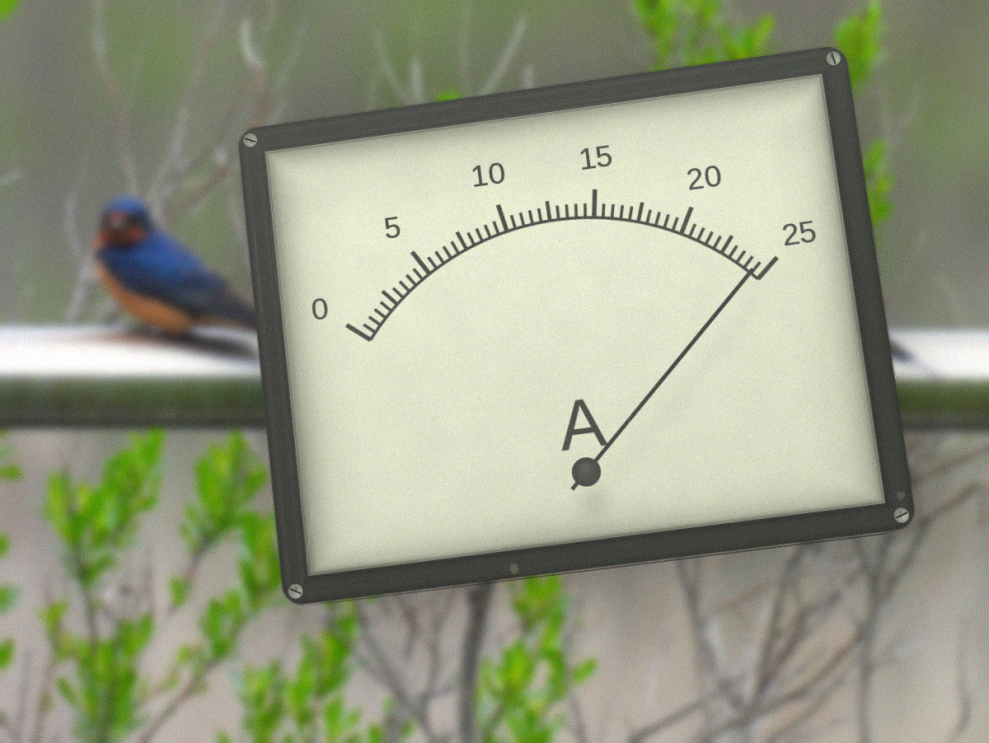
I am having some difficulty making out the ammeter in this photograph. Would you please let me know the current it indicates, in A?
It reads 24.5 A
